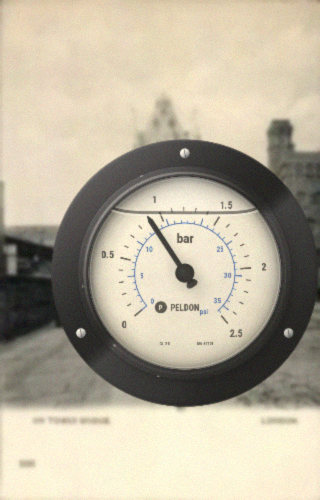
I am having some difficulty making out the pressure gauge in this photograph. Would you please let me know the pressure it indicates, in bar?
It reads 0.9 bar
